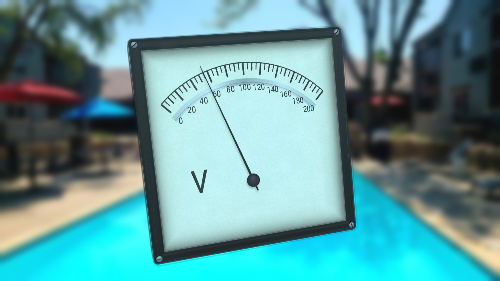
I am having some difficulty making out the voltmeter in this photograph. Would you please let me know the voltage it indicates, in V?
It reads 55 V
